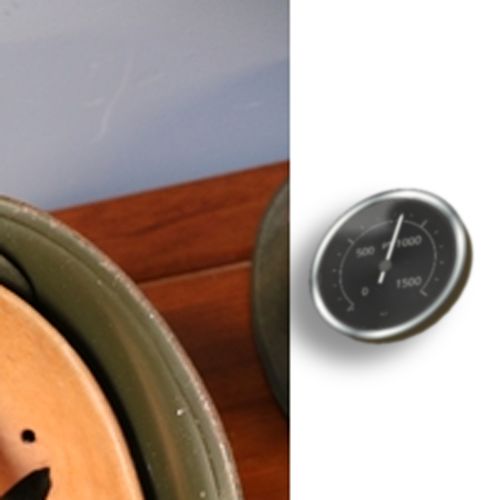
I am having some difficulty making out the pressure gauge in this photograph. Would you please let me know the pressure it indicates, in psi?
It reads 850 psi
